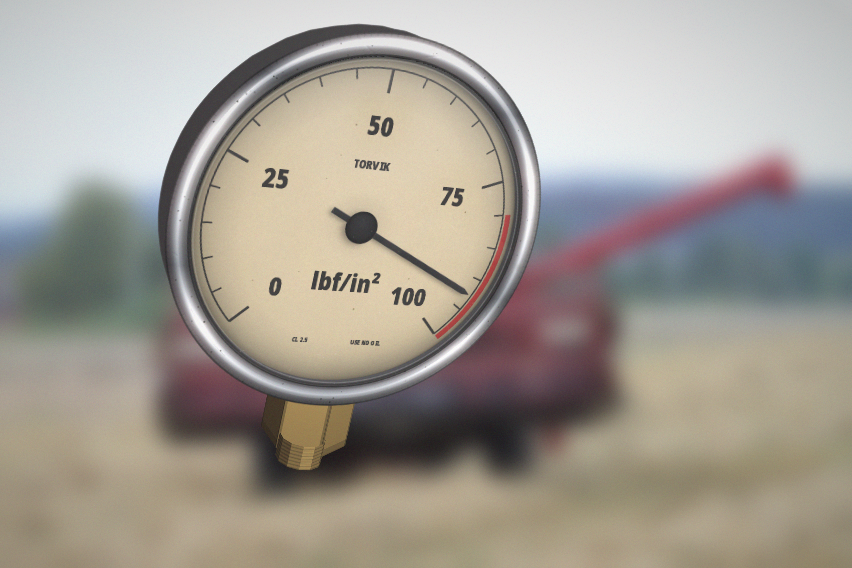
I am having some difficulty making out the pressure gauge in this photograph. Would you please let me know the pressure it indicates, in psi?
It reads 92.5 psi
